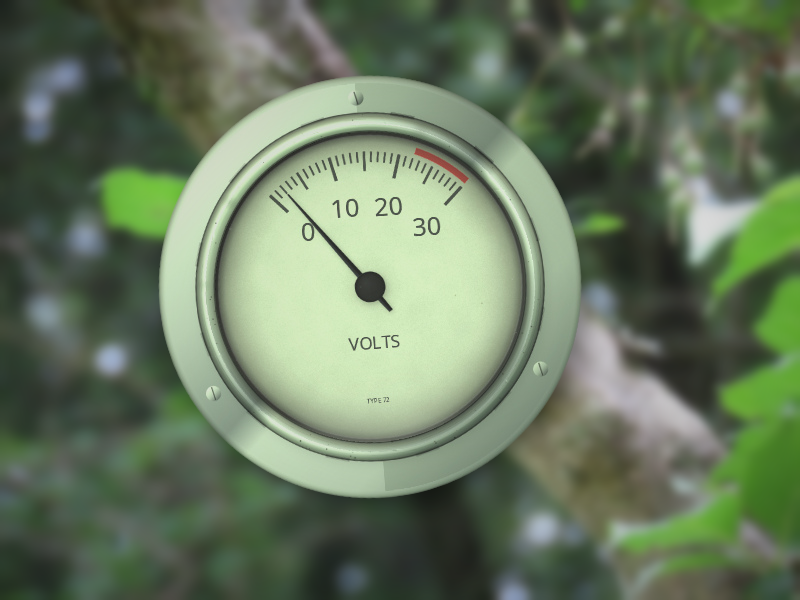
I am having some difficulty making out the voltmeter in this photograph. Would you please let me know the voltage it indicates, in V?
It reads 2 V
